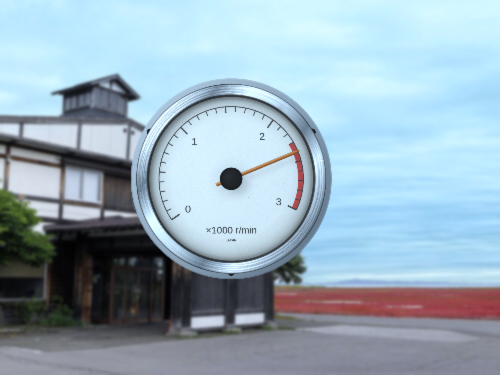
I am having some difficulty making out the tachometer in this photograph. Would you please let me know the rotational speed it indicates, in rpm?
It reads 2400 rpm
